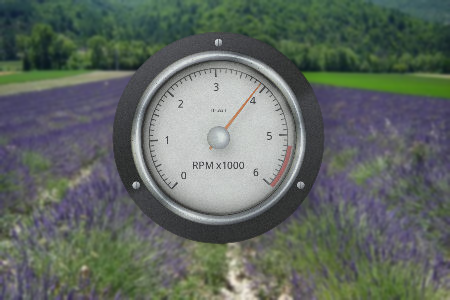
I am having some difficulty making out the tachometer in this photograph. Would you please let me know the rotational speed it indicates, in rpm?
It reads 3900 rpm
